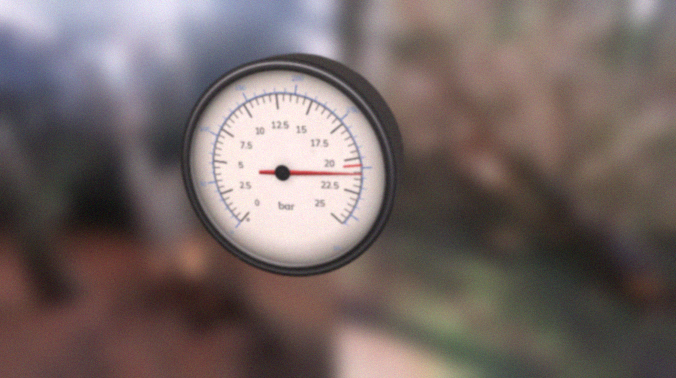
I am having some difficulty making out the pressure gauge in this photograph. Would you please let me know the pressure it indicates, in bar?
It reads 21 bar
